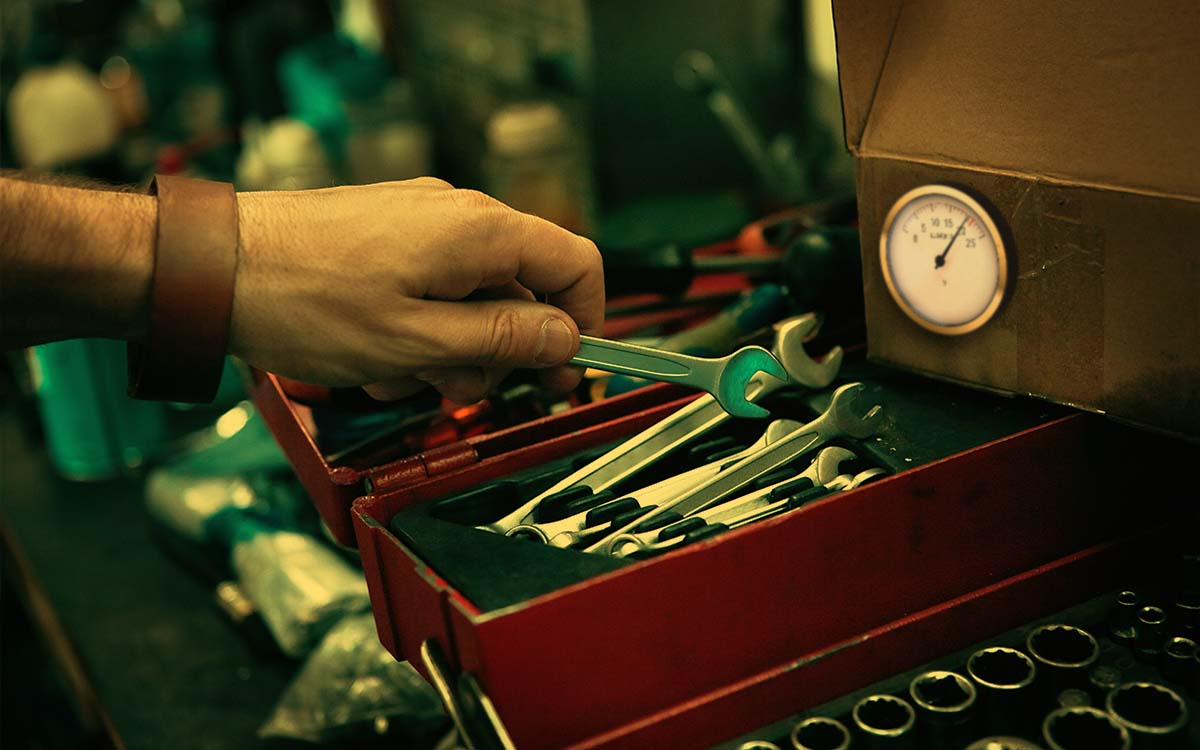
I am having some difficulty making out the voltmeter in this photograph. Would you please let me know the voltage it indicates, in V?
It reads 20 V
